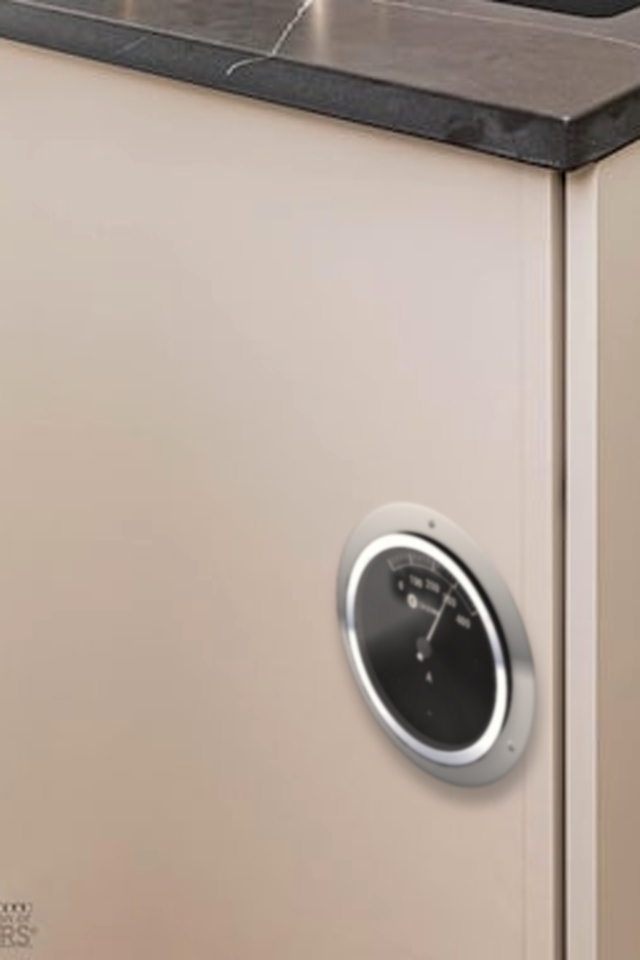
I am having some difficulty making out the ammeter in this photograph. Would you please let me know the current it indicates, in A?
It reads 300 A
